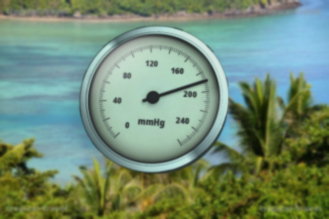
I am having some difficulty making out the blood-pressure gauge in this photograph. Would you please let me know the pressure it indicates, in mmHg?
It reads 190 mmHg
